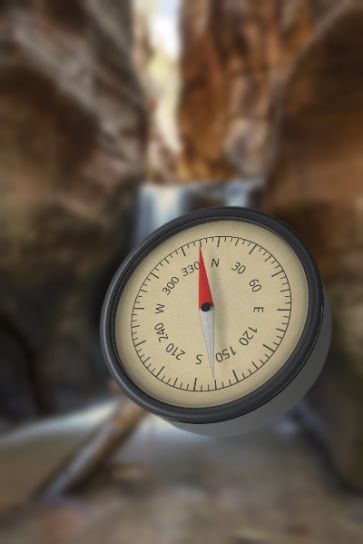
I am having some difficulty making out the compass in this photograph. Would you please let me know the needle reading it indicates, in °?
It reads 345 °
